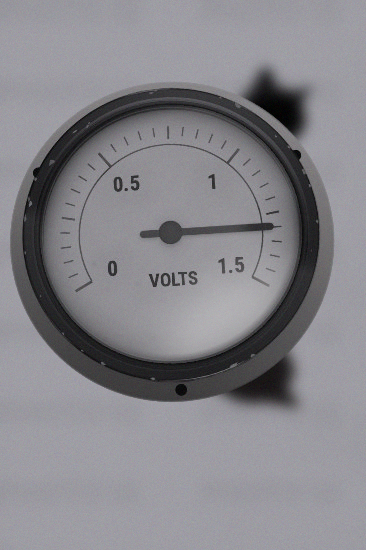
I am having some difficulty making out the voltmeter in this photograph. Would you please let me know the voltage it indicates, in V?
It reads 1.3 V
